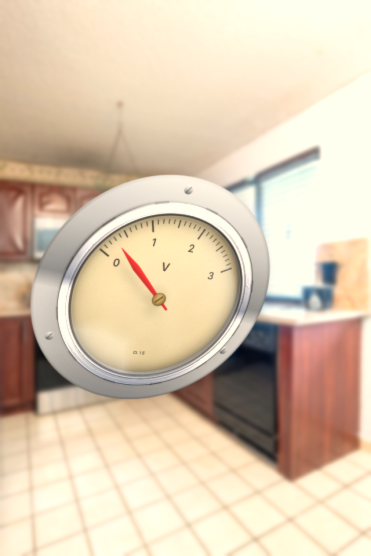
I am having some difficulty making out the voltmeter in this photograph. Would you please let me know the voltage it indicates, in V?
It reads 0.3 V
